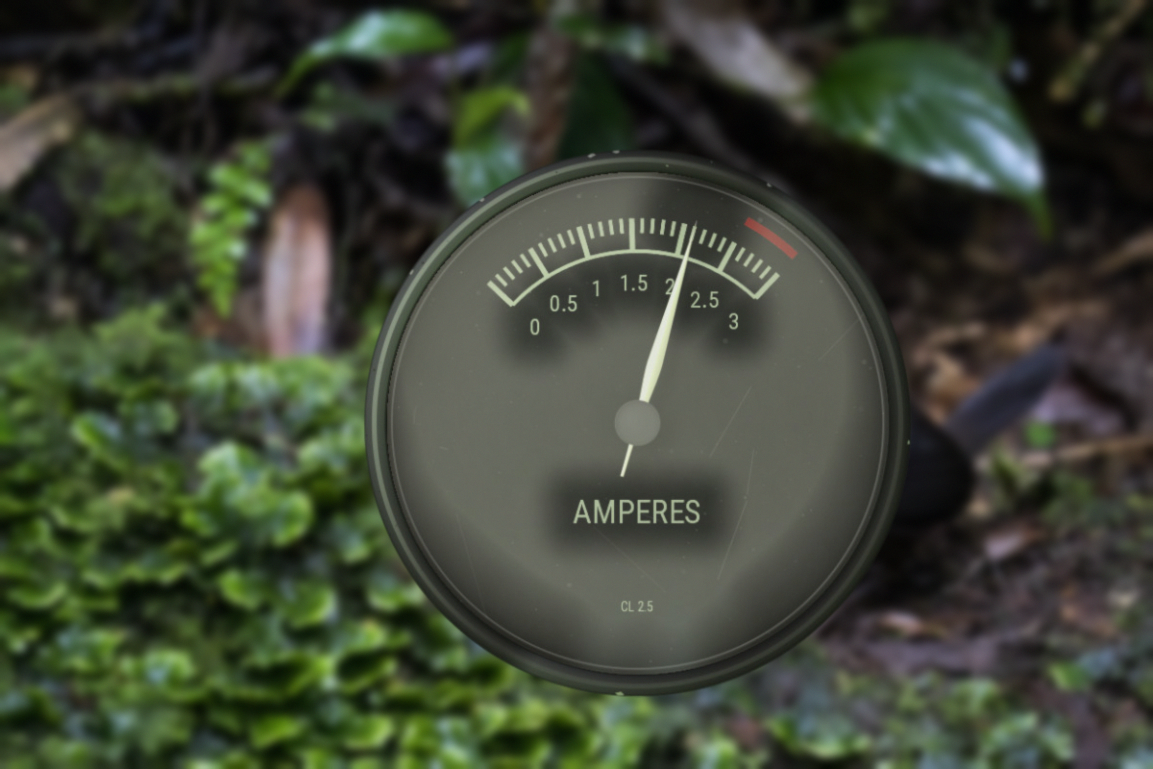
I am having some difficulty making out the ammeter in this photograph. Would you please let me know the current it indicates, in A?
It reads 2.1 A
